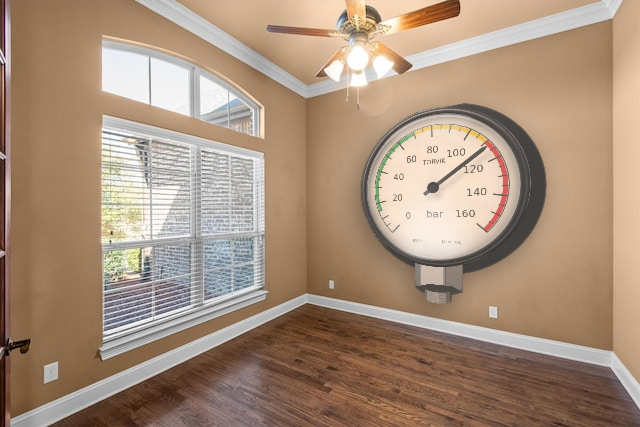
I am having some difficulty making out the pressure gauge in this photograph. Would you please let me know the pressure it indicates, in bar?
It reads 112.5 bar
